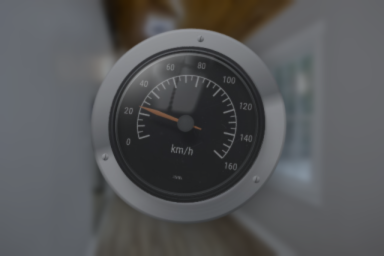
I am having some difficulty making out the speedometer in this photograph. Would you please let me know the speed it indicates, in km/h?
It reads 25 km/h
